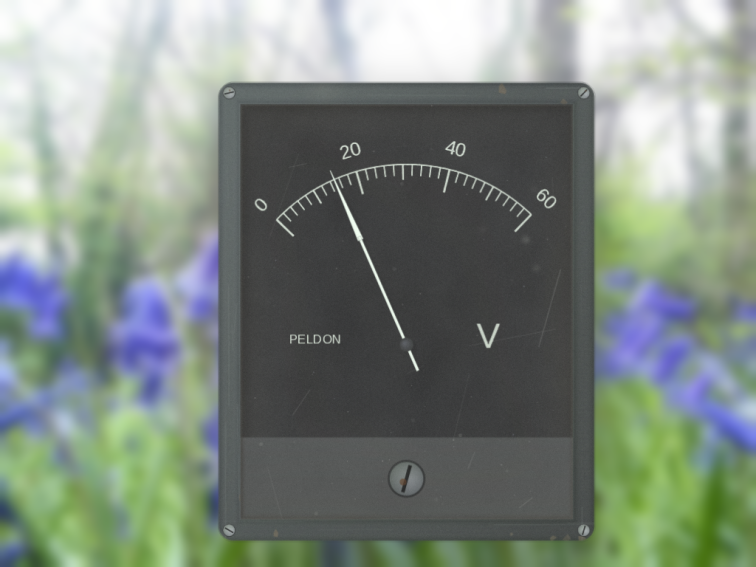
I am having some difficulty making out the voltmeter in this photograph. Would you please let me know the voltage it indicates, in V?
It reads 15 V
